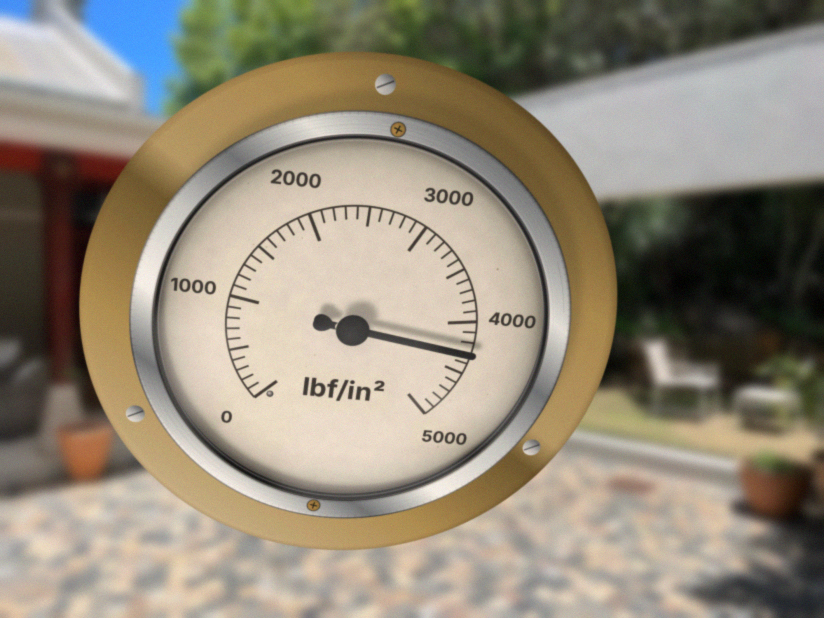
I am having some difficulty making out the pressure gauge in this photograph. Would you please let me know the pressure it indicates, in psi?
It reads 4300 psi
